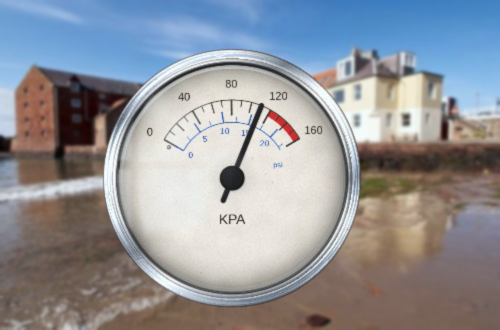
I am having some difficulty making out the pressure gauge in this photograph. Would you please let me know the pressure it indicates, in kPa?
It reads 110 kPa
